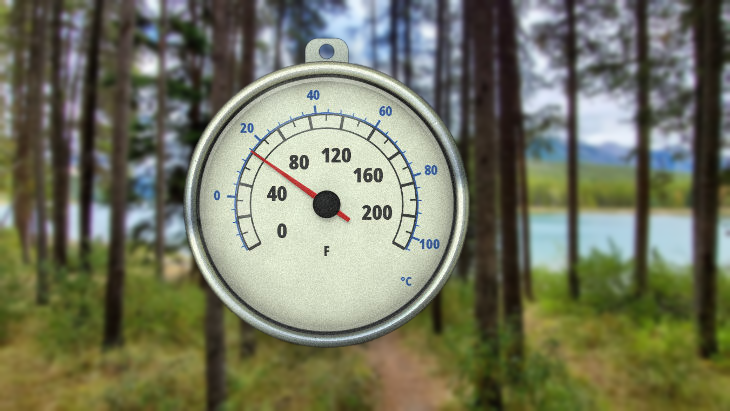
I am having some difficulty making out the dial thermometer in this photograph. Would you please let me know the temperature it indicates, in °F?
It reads 60 °F
